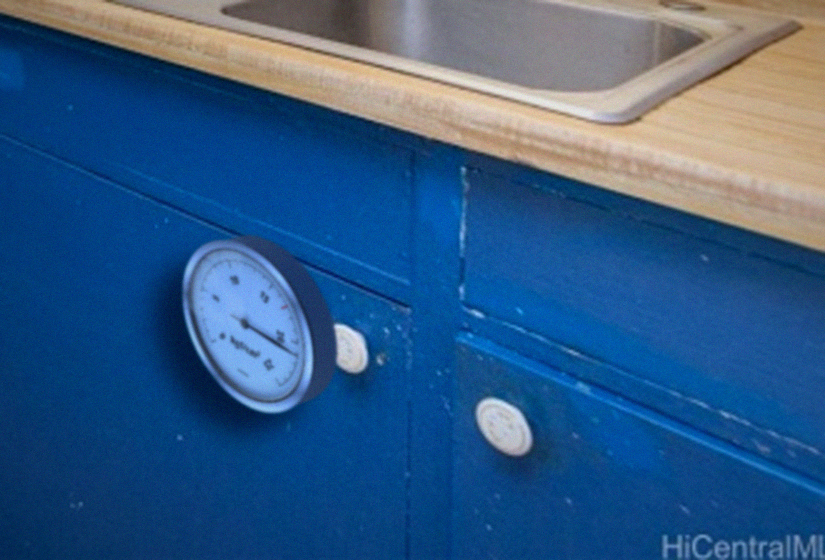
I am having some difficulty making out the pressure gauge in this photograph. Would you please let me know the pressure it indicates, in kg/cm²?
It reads 21 kg/cm²
